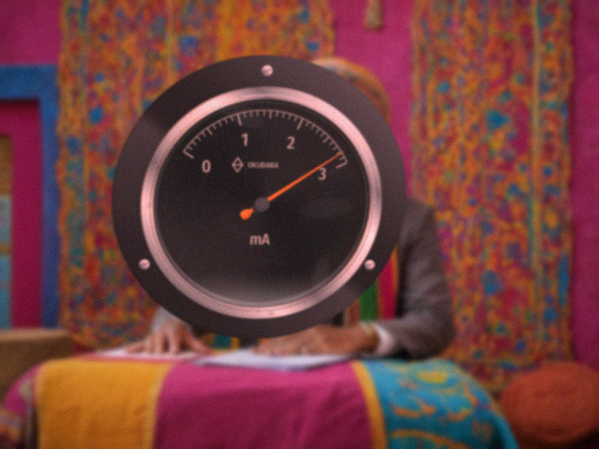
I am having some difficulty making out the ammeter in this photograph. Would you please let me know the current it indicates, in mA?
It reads 2.8 mA
